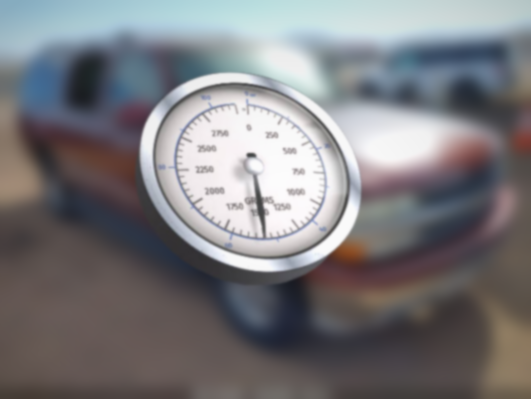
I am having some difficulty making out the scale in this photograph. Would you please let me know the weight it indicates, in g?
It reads 1500 g
